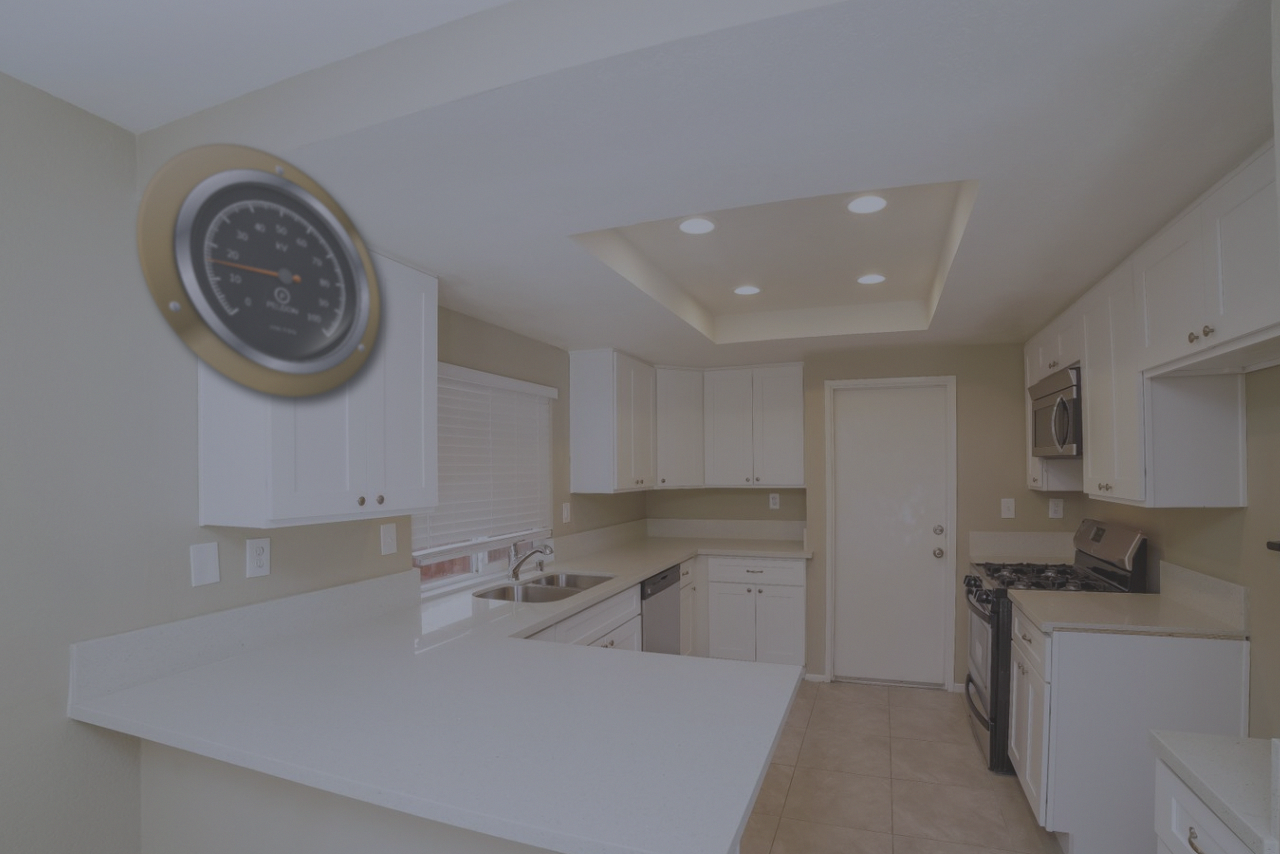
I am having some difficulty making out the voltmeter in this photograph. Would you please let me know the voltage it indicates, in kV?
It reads 15 kV
